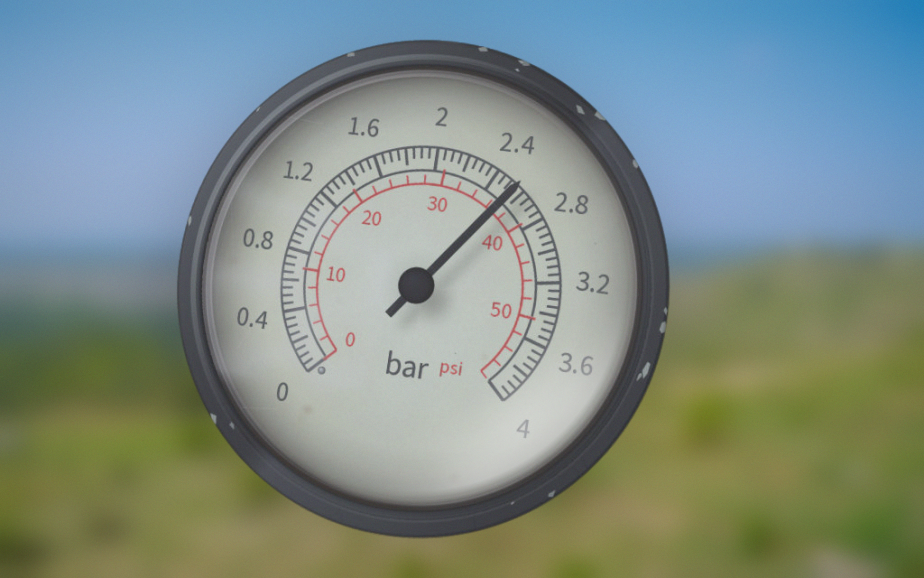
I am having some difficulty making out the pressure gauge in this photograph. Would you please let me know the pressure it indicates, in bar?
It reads 2.55 bar
